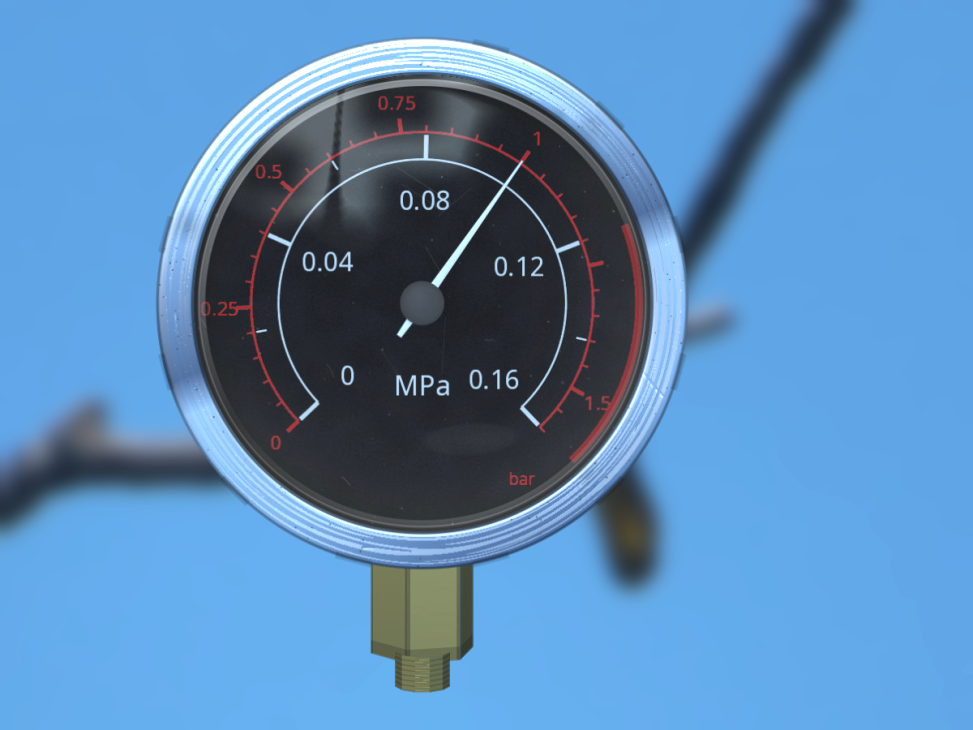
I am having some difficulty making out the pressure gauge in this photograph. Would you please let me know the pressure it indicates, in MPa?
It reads 0.1 MPa
